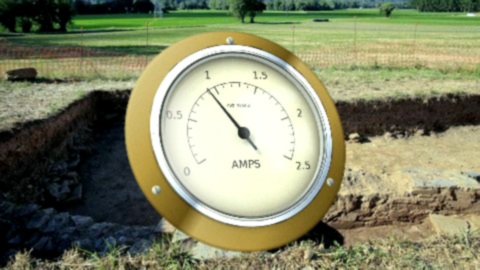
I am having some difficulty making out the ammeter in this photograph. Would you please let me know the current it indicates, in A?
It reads 0.9 A
